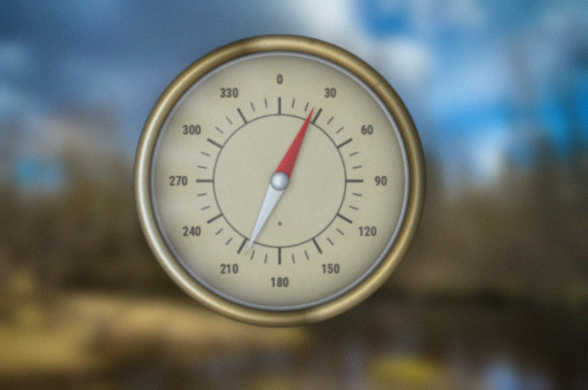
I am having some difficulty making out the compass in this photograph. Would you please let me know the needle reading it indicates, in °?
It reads 25 °
